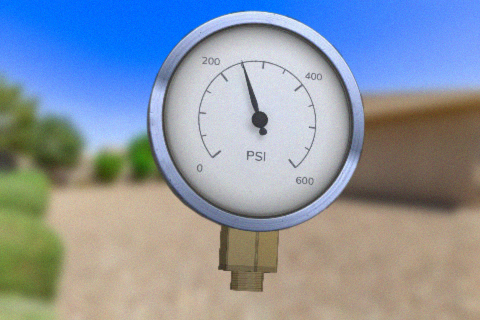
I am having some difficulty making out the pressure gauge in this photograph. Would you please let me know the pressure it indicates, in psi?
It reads 250 psi
